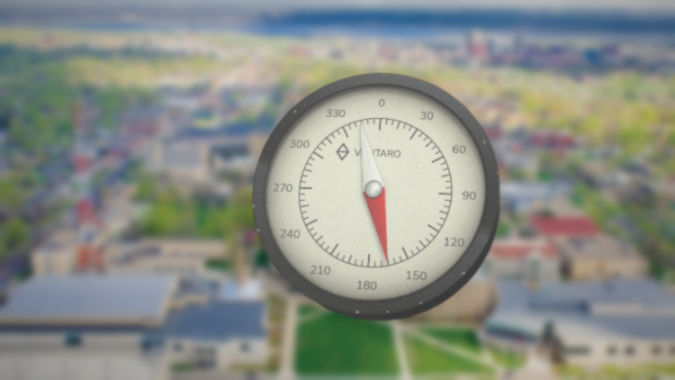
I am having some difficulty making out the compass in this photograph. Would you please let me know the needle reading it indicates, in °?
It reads 165 °
